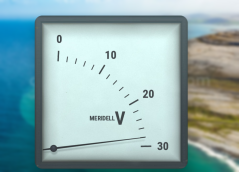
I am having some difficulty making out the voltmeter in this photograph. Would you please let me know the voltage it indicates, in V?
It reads 28 V
